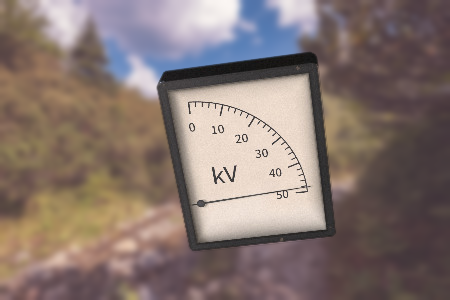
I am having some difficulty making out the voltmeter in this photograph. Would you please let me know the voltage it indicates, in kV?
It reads 48 kV
